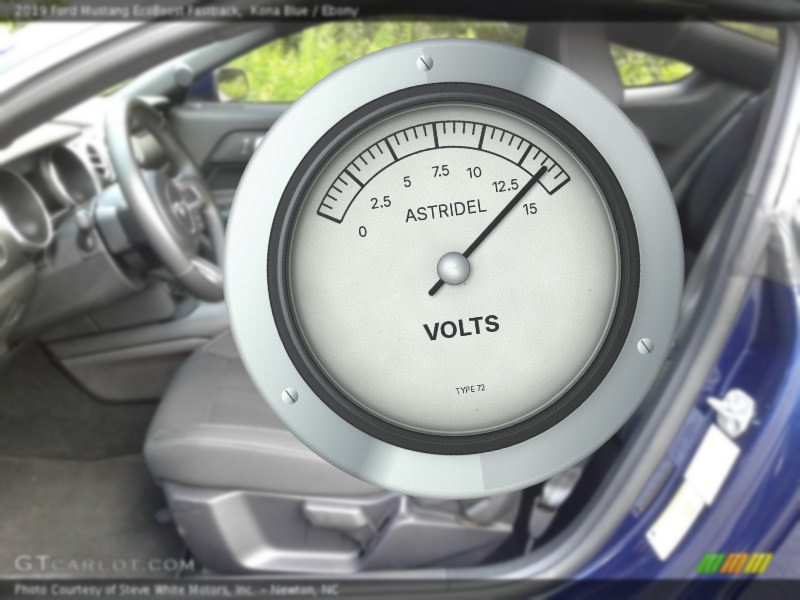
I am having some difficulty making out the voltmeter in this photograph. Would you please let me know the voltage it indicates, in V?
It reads 13.75 V
